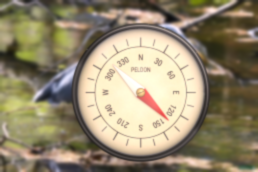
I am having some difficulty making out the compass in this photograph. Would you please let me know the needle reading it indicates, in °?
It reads 135 °
